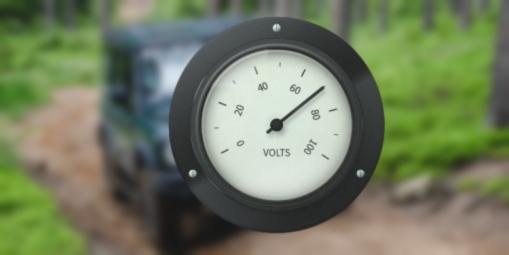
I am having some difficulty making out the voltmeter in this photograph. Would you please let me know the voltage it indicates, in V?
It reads 70 V
